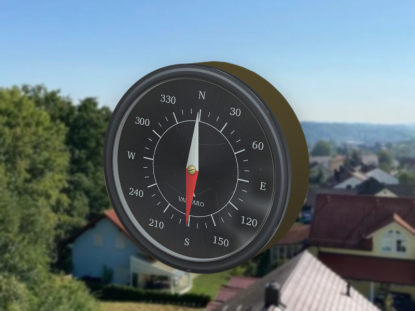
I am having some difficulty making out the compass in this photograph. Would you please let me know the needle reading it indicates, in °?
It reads 180 °
